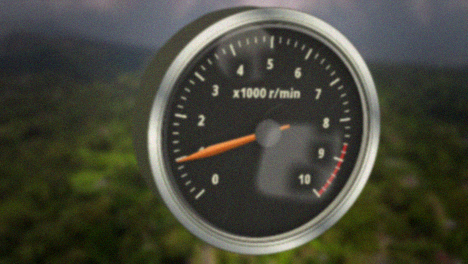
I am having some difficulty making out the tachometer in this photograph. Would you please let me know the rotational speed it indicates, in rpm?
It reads 1000 rpm
